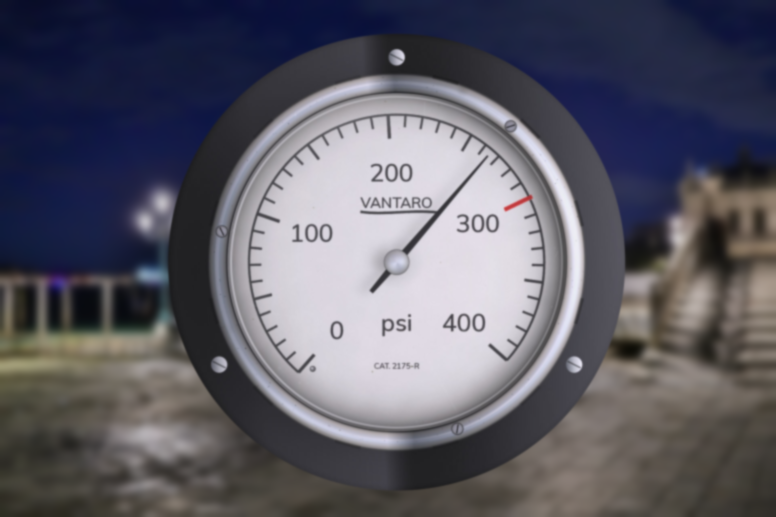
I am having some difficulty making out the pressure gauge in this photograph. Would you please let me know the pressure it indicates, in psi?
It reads 265 psi
